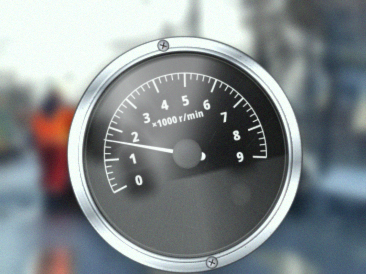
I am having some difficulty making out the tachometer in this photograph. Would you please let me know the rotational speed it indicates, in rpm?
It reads 1600 rpm
